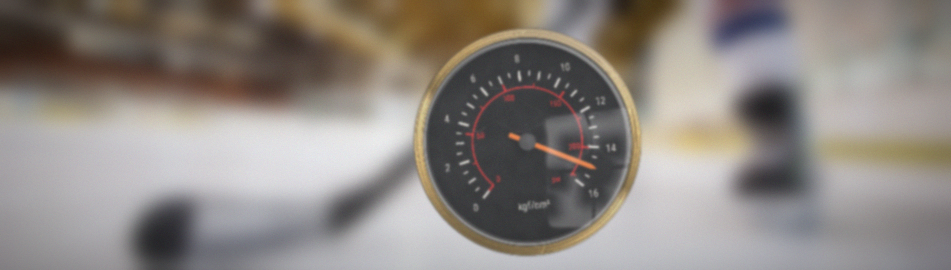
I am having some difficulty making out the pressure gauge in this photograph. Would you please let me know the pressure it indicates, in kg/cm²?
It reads 15 kg/cm²
